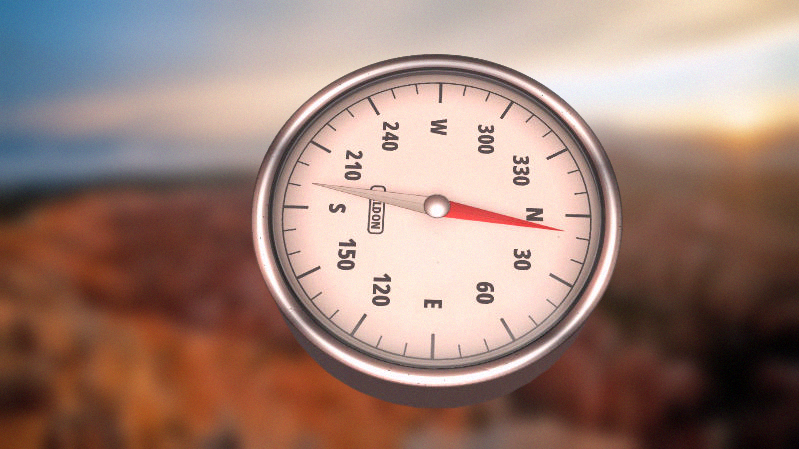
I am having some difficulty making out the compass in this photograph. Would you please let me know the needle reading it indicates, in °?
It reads 10 °
